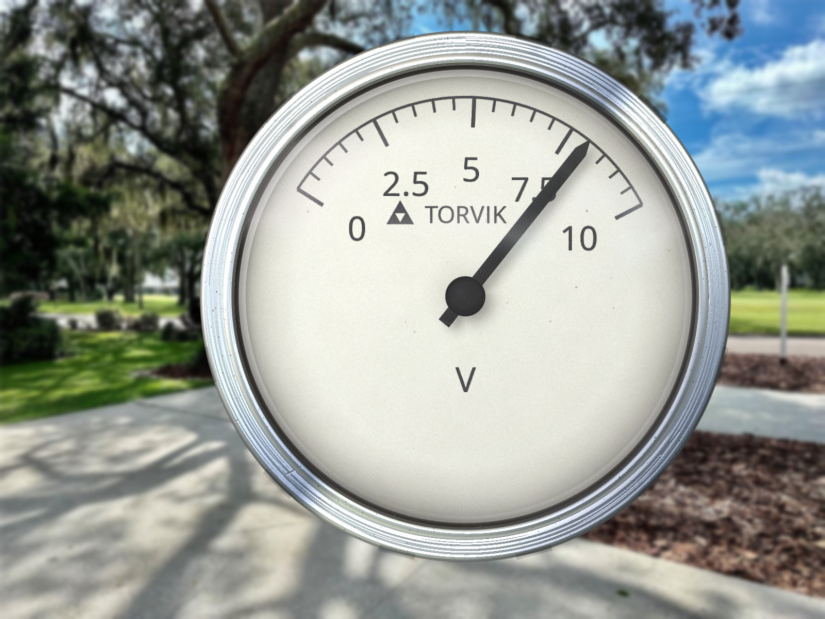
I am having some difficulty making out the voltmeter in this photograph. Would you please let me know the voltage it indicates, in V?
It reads 8 V
